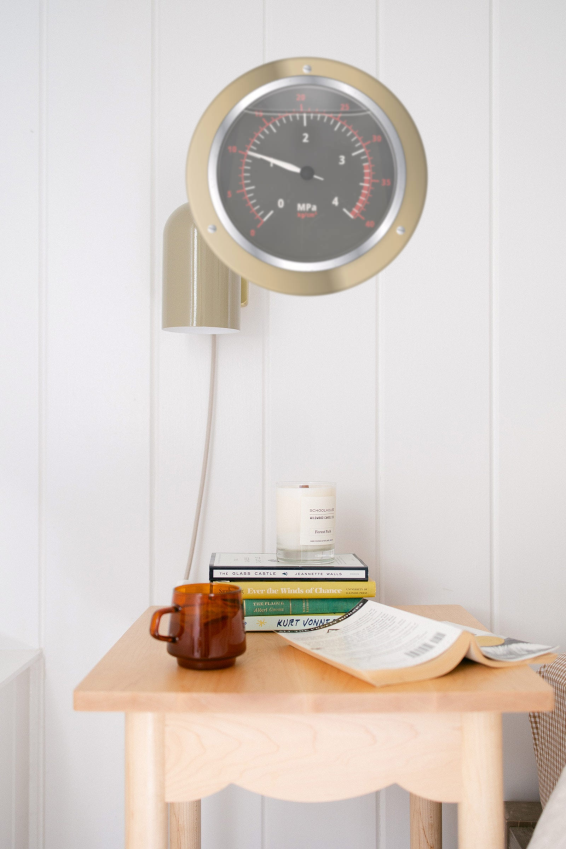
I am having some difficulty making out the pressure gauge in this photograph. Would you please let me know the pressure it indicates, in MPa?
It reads 1 MPa
